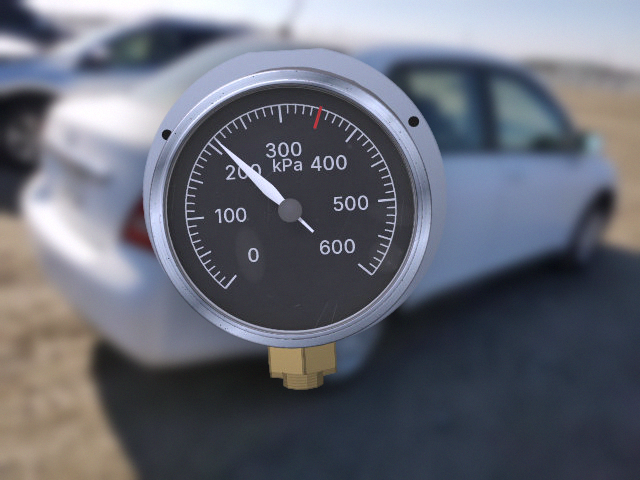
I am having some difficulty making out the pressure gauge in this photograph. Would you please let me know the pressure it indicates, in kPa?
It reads 210 kPa
